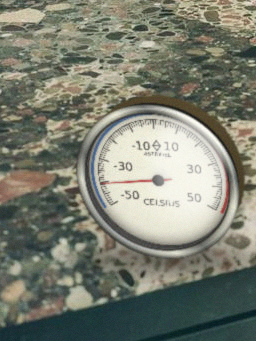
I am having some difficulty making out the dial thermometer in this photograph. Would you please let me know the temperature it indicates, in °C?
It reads -40 °C
